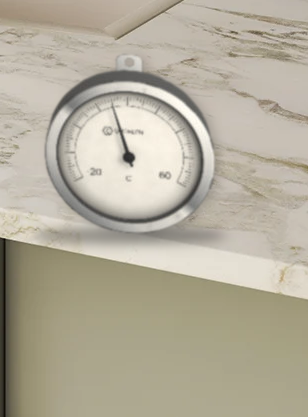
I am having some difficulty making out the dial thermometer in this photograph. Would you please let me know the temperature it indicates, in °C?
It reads 15 °C
